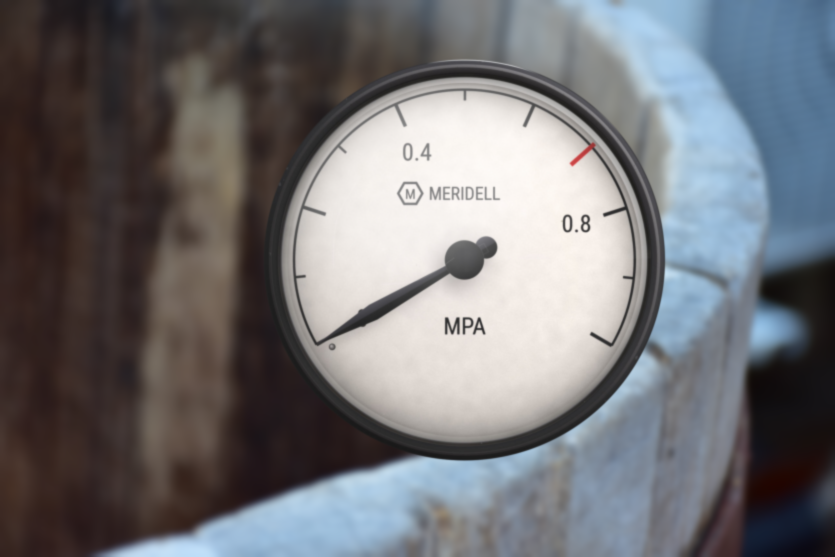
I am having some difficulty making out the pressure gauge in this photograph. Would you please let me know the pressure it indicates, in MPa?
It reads 0 MPa
